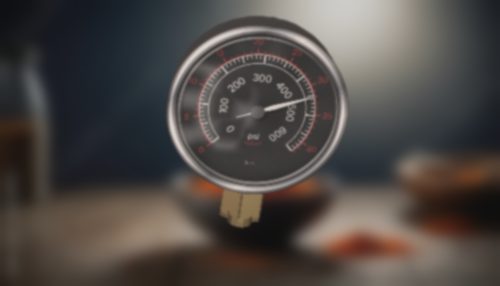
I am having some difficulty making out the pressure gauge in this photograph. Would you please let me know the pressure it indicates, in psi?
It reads 450 psi
